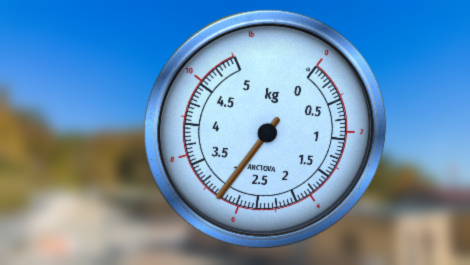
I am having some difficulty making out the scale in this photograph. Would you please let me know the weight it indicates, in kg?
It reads 3 kg
